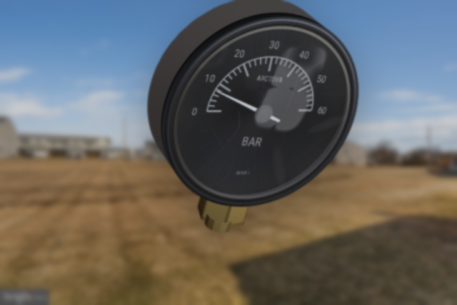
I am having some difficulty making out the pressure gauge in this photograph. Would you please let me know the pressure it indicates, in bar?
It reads 8 bar
